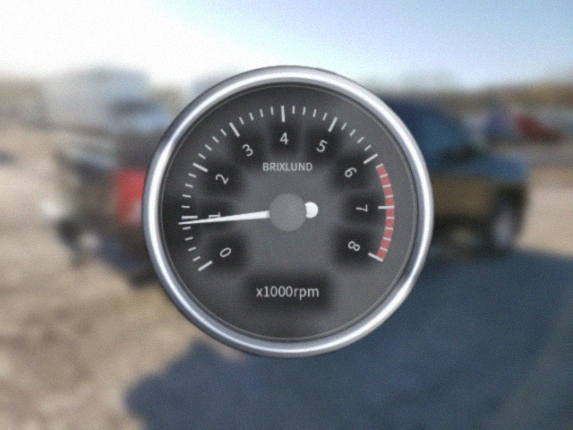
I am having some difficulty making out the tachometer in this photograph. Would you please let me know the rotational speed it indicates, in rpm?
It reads 900 rpm
